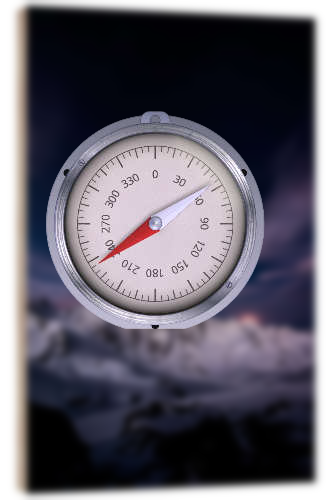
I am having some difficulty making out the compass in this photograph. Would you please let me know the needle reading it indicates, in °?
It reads 235 °
